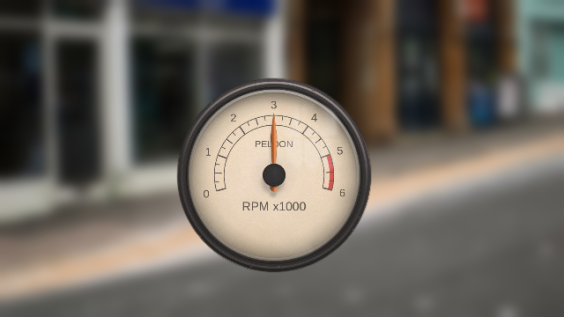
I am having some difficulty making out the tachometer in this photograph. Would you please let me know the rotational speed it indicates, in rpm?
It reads 3000 rpm
